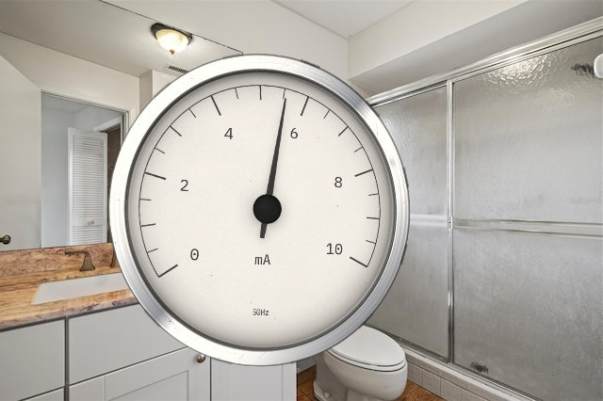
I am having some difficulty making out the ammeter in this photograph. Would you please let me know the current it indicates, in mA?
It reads 5.5 mA
